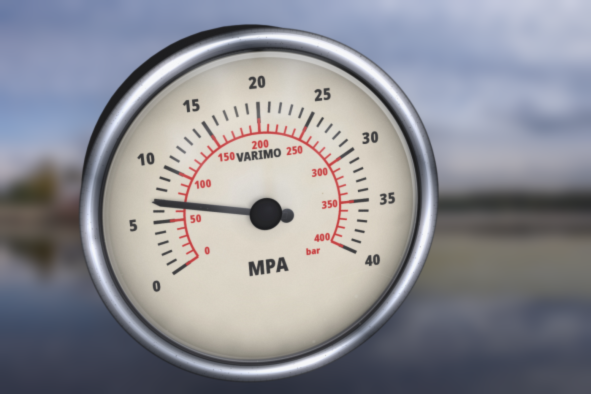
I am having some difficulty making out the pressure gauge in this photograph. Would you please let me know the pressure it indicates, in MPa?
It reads 7 MPa
